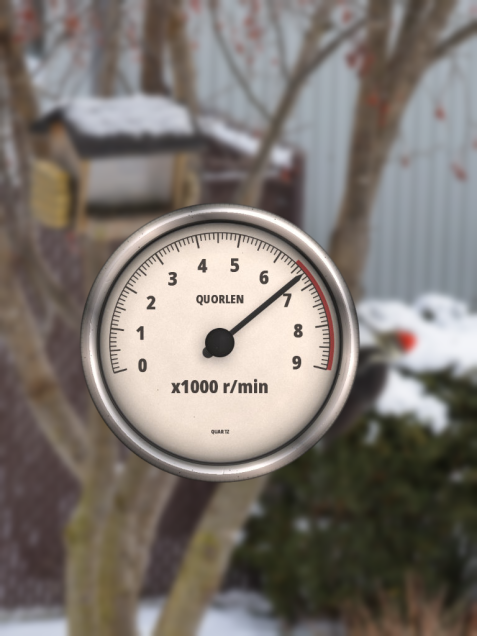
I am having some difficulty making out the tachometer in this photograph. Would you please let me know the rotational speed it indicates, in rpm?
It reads 6700 rpm
